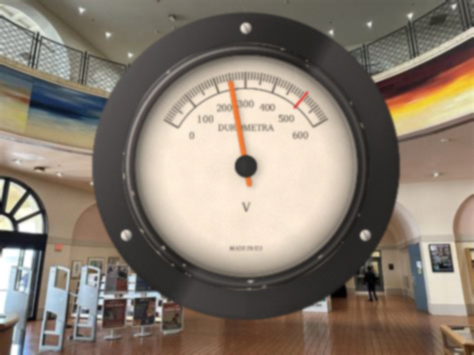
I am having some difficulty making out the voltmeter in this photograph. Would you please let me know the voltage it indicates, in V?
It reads 250 V
